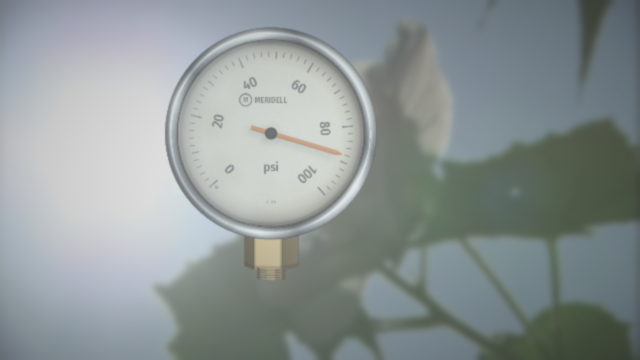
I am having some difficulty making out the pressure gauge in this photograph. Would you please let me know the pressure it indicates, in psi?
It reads 88 psi
